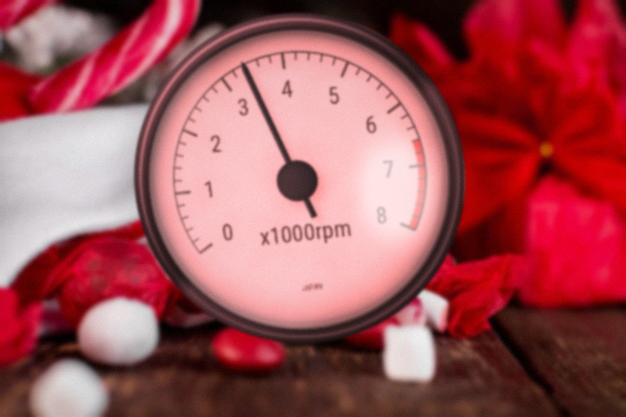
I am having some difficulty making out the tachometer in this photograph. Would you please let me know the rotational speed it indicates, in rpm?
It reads 3400 rpm
